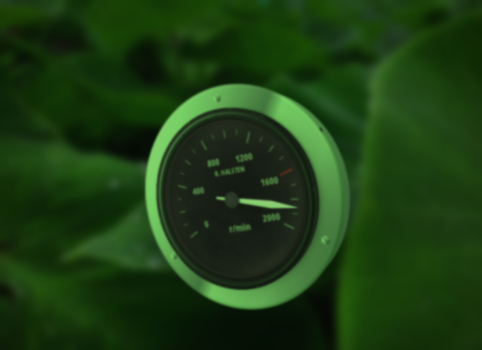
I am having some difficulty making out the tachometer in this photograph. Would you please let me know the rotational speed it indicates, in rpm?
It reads 1850 rpm
